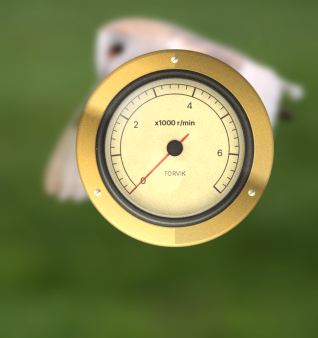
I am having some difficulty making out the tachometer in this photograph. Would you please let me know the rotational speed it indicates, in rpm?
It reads 0 rpm
